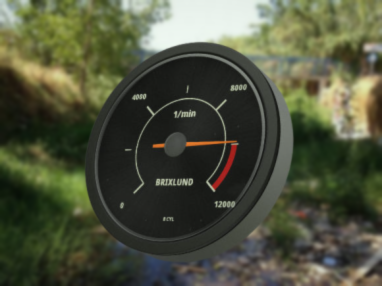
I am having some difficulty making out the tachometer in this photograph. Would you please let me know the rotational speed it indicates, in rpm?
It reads 10000 rpm
